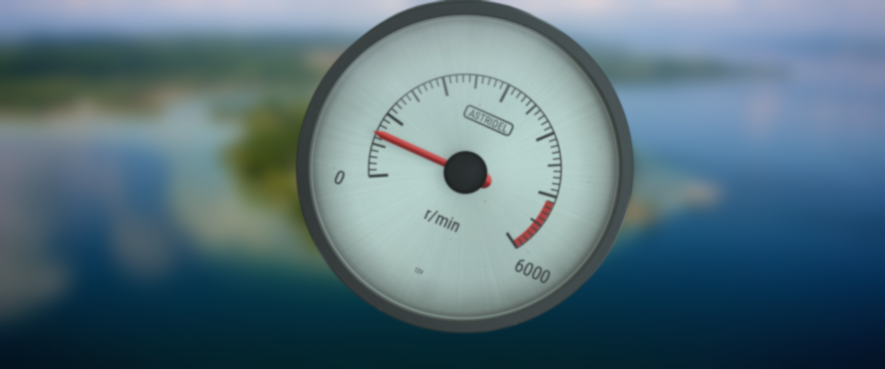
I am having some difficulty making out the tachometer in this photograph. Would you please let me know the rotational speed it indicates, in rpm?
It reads 700 rpm
